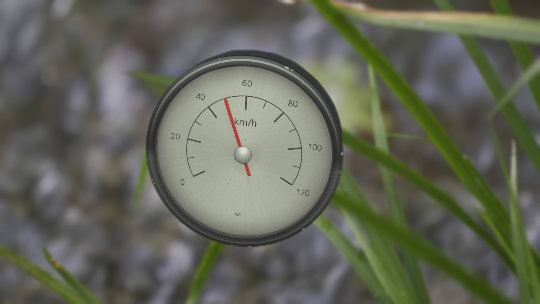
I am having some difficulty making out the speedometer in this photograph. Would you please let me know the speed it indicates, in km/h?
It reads 50 km/h
